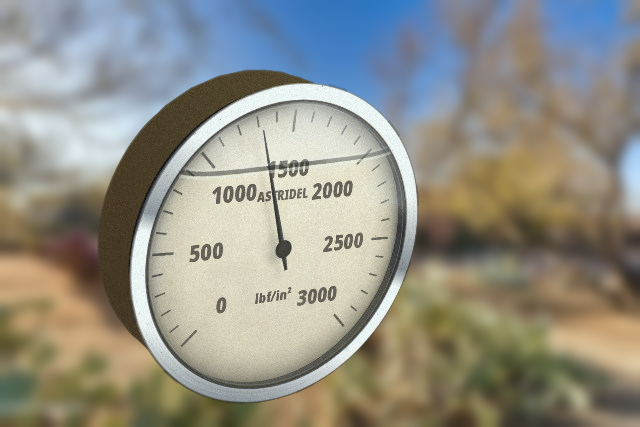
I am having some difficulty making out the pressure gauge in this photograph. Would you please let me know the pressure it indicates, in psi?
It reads 1300 psi
